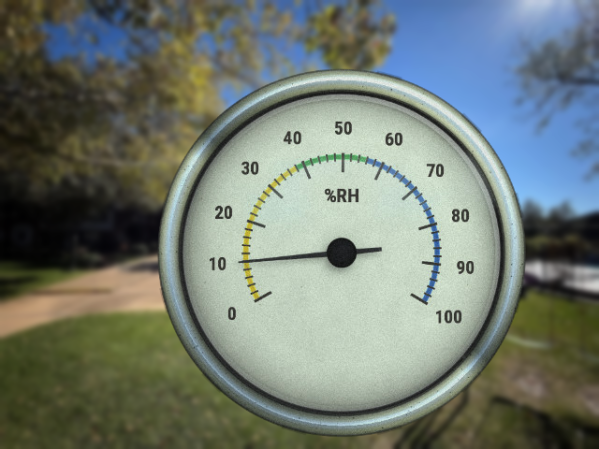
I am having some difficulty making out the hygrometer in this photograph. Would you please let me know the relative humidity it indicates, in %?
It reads 10 %
